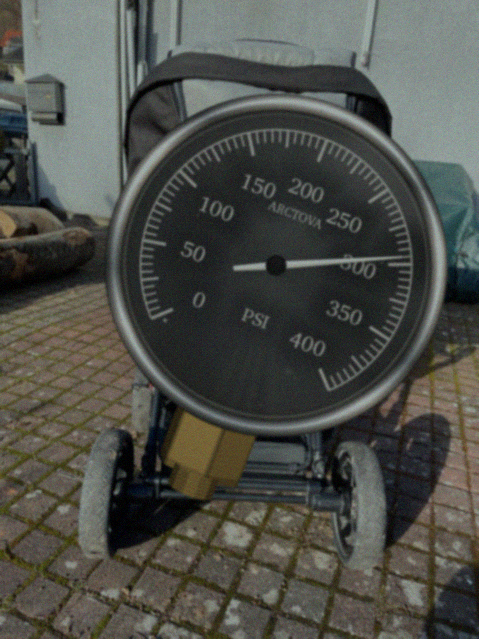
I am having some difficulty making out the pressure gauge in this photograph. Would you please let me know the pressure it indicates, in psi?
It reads 295 psi
